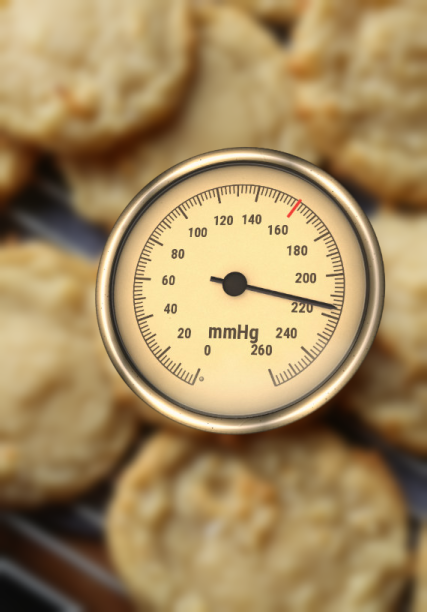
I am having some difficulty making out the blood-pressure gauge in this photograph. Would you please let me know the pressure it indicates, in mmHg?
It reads 216 mmHg
